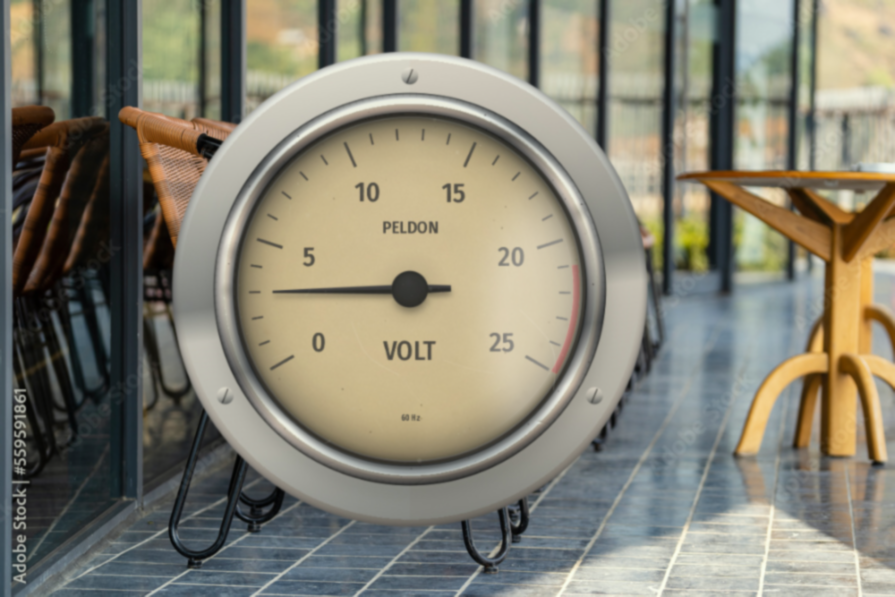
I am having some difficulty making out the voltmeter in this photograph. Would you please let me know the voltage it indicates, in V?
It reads 3 V
